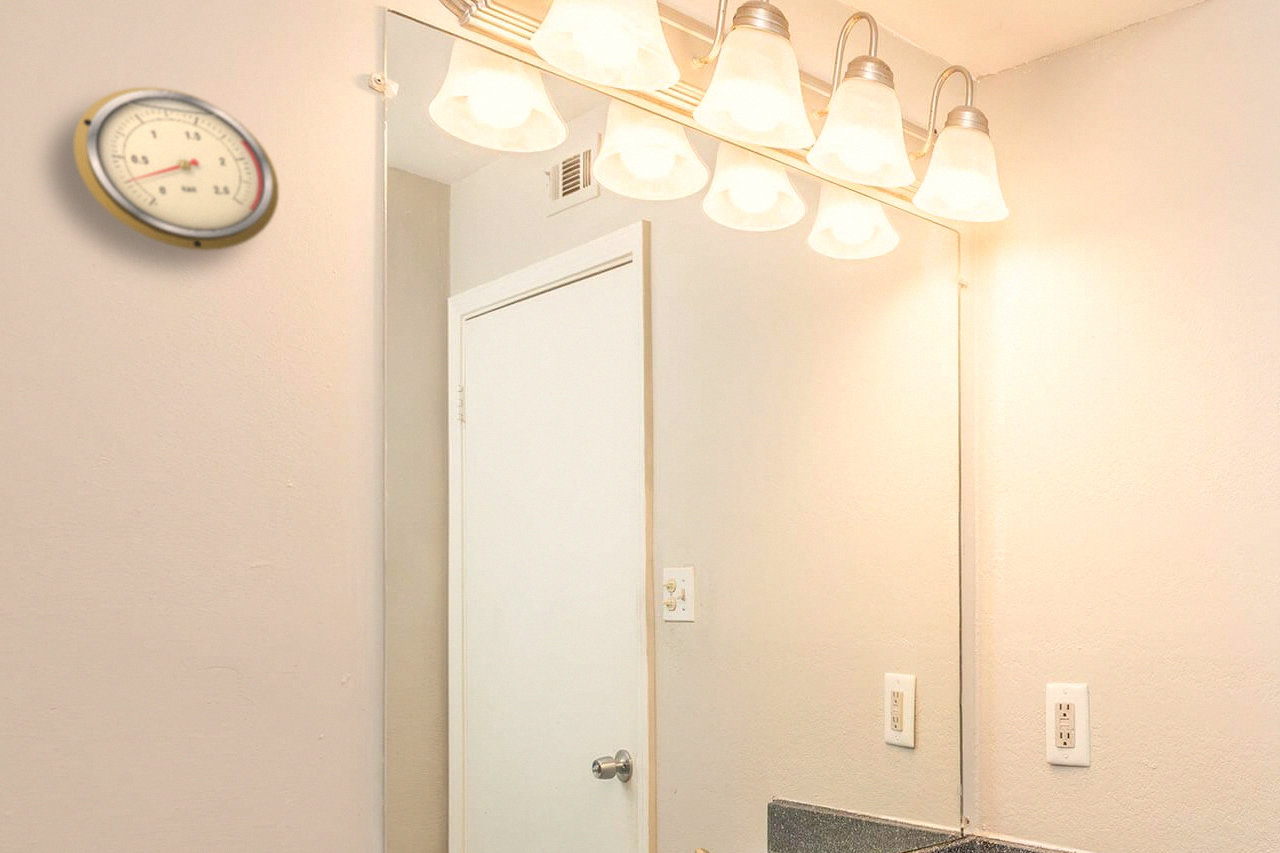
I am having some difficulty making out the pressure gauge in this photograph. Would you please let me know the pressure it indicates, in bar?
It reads 0.25 bar
